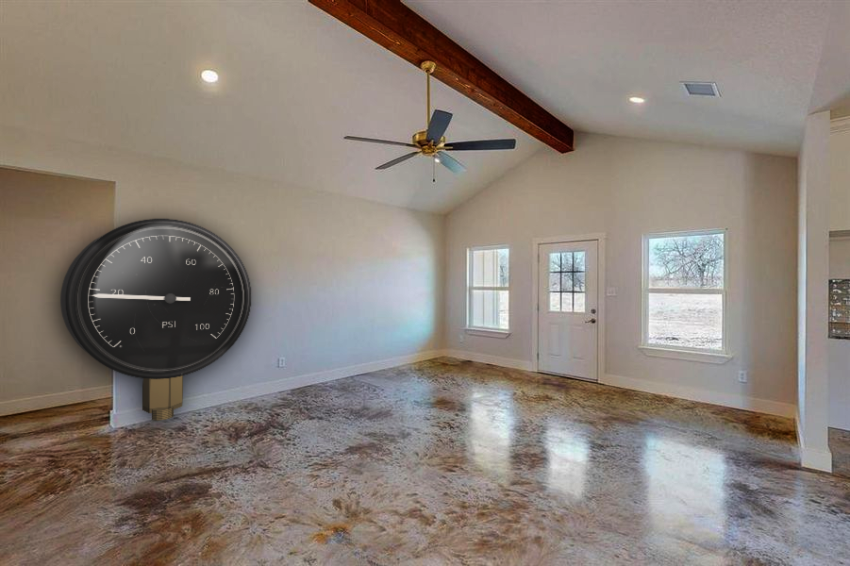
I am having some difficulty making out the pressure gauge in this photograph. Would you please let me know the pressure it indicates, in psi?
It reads 18 psi
